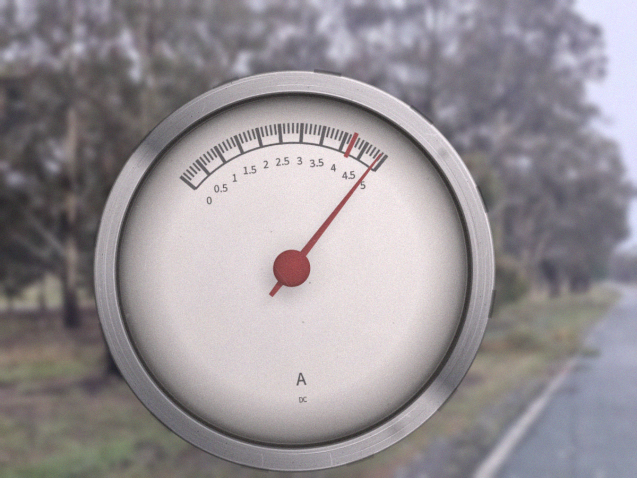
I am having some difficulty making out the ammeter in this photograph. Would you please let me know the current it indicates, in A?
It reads 4.9 A
